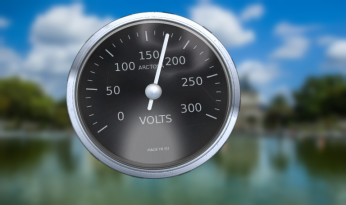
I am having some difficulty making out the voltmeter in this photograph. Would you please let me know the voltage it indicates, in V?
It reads 175 V
